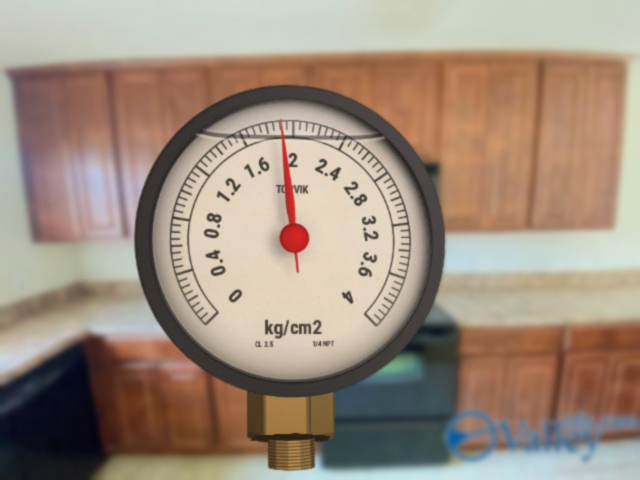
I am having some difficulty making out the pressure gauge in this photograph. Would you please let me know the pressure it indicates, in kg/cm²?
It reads 1.9 kg/cm²
